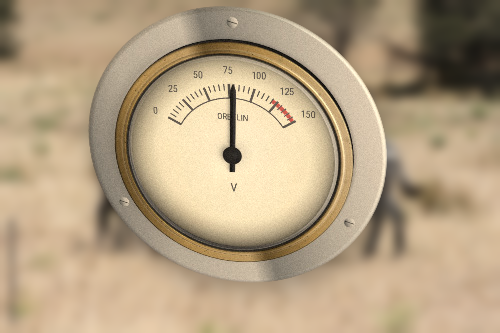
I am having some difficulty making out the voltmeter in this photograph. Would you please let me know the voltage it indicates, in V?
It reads 80 V
